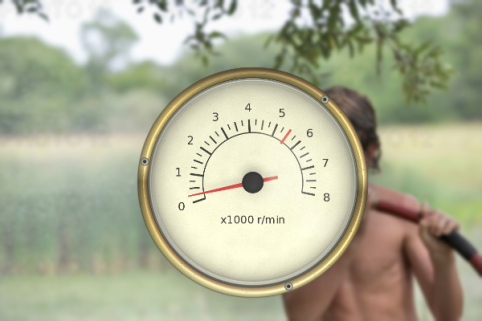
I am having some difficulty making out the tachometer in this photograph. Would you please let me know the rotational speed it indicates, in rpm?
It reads 250 rpm
